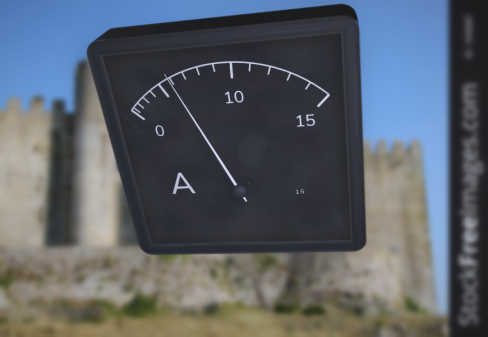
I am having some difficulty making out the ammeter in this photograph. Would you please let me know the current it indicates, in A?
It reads 6 A
